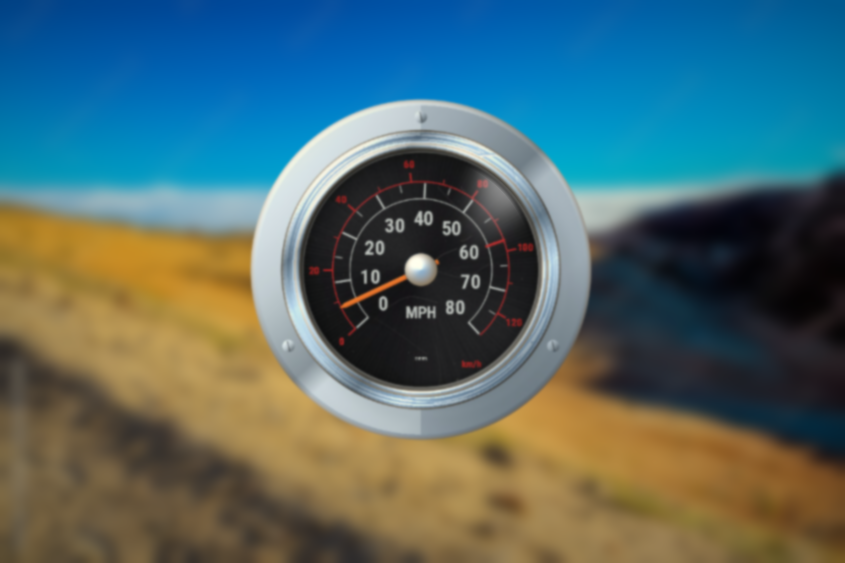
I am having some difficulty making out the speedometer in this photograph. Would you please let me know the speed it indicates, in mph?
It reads 5 mph
